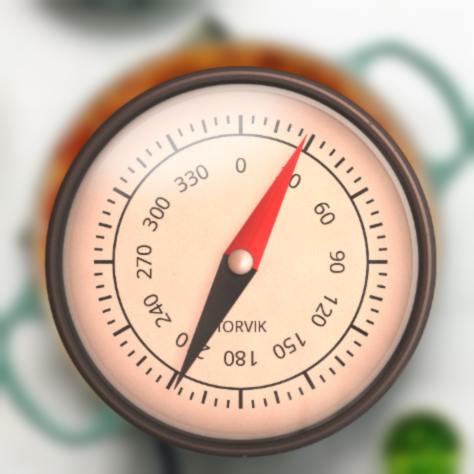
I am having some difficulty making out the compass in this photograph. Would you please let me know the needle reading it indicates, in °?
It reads 27.5 °
